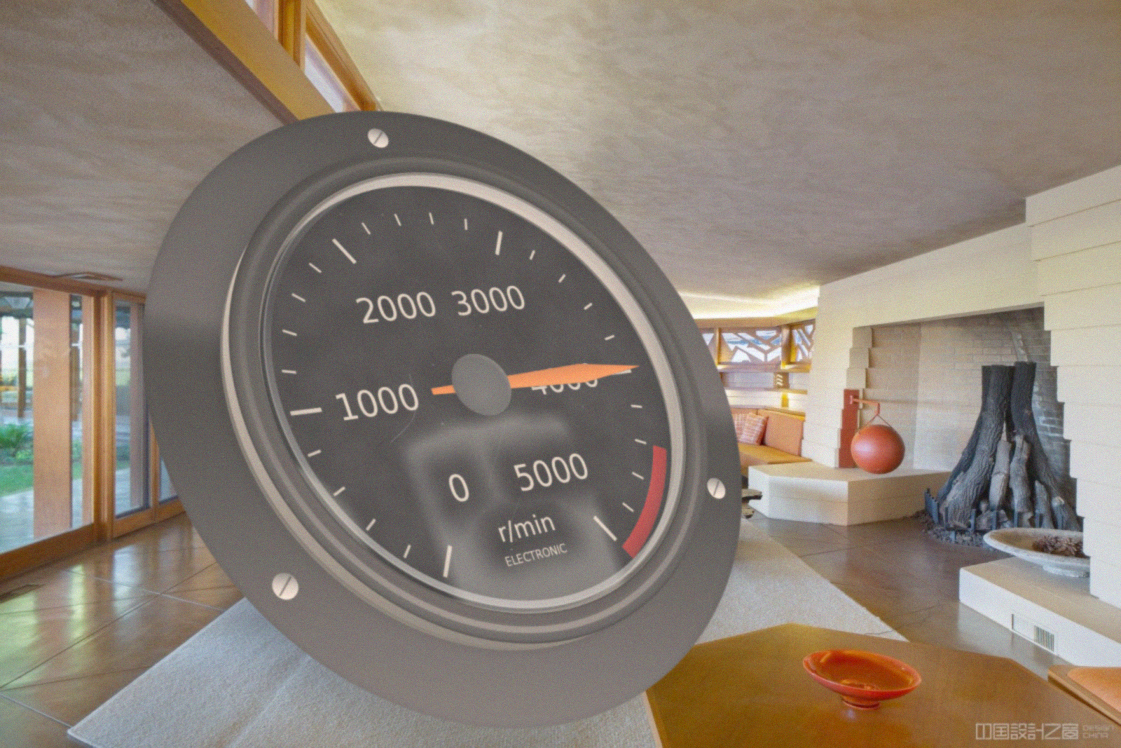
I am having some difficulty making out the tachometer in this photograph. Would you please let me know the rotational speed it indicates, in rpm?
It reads 4000 rpm
